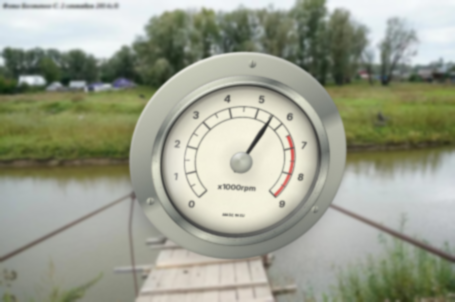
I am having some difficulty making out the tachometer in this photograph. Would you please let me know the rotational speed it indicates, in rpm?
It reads 5500 rpm
